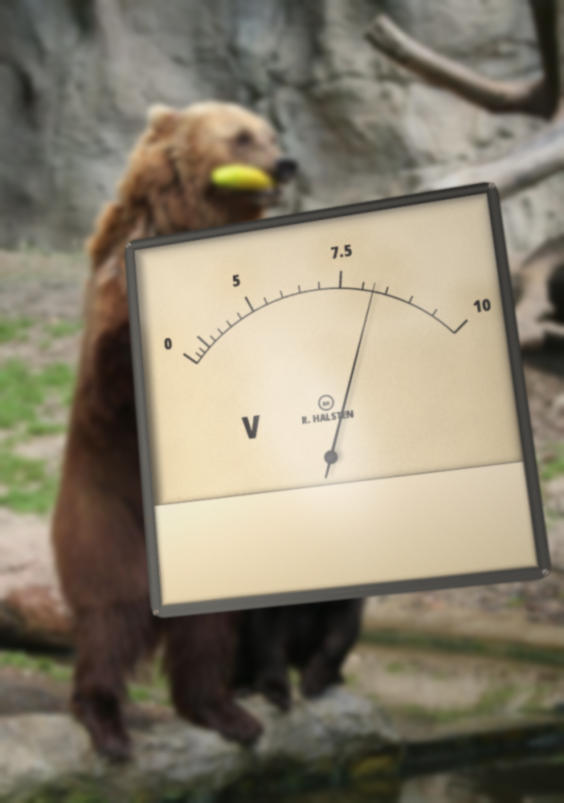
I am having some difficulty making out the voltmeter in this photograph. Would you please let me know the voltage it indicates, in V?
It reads 8.25 V
